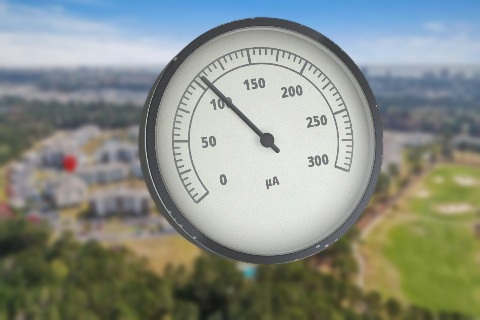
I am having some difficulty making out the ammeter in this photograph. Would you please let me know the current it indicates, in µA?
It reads 105 µA
